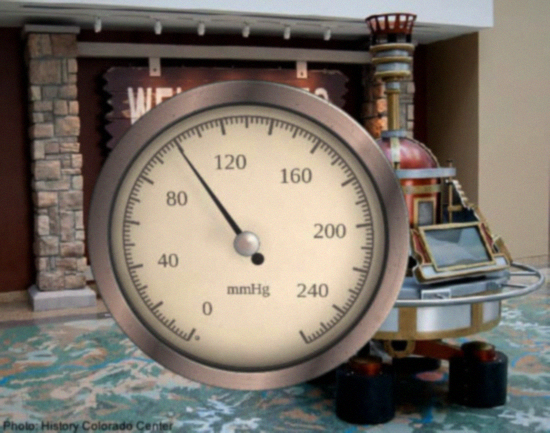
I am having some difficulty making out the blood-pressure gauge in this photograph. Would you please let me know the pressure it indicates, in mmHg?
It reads 100 mmHg
